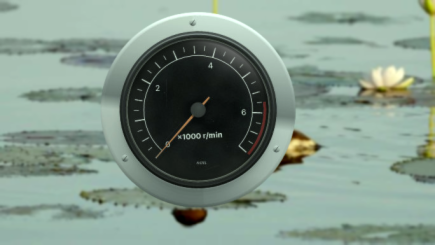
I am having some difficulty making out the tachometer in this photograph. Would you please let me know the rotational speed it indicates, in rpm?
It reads 0 rpm
